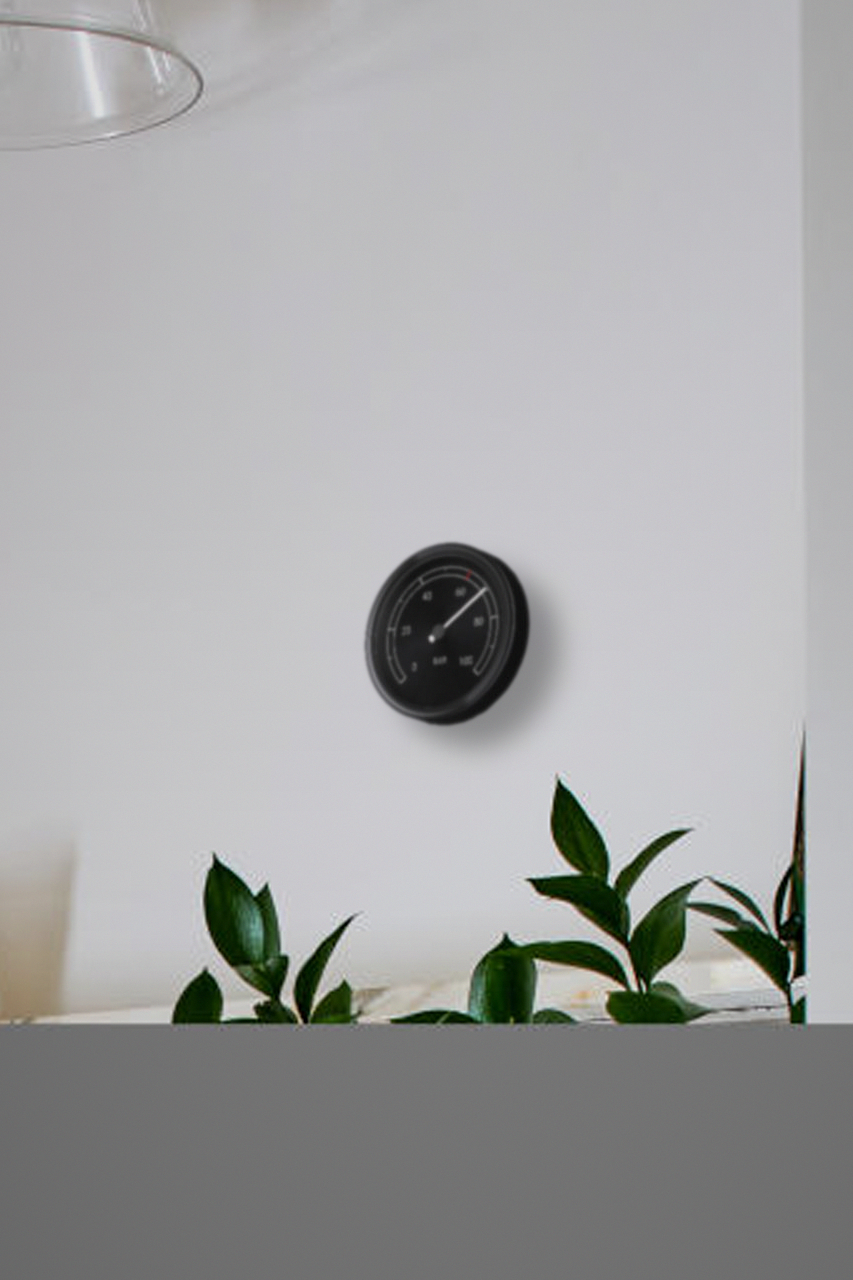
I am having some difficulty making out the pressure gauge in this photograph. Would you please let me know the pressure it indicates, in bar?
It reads 70 bar
